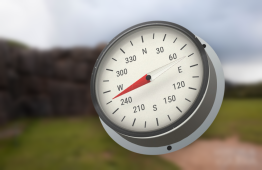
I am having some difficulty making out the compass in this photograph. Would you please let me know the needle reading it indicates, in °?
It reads 255 °
